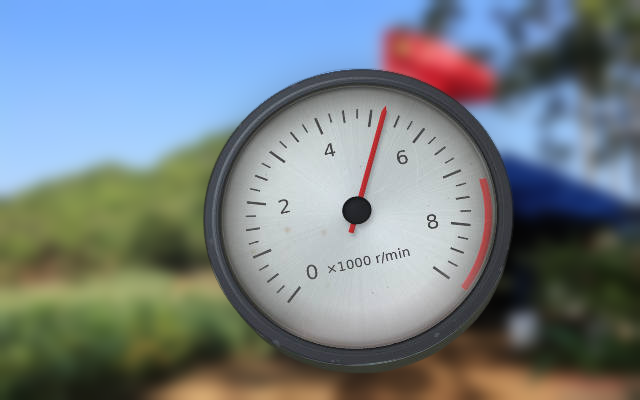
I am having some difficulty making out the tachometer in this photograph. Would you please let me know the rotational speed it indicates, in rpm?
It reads 5250 rpm
